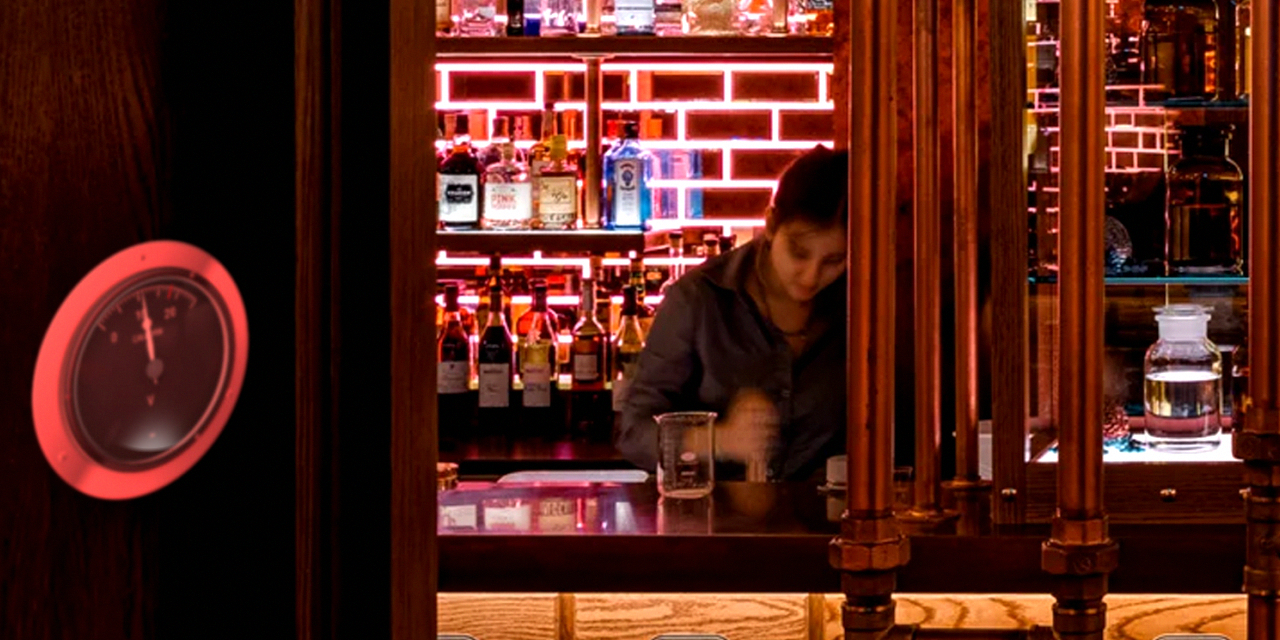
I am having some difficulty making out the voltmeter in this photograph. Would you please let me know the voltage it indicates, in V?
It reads 10 V
